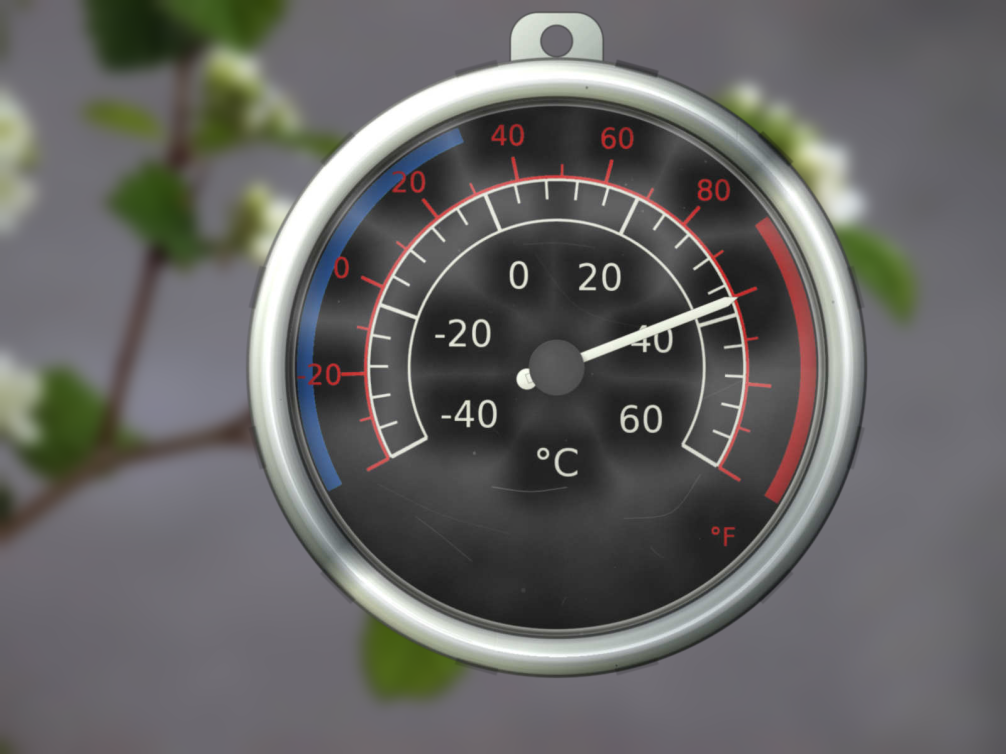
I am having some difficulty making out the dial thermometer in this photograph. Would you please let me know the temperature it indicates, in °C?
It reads 38 °C
